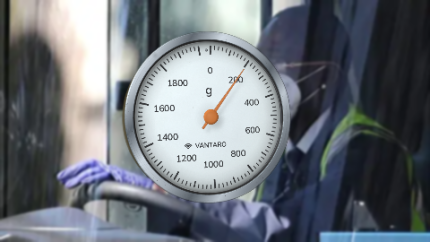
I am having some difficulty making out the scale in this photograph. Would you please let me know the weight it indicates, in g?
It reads 200 g
